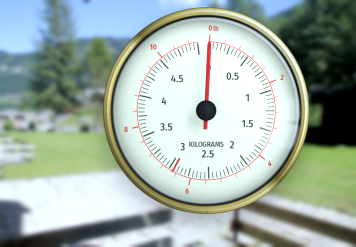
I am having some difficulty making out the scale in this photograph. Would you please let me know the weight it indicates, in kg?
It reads 0 kg
